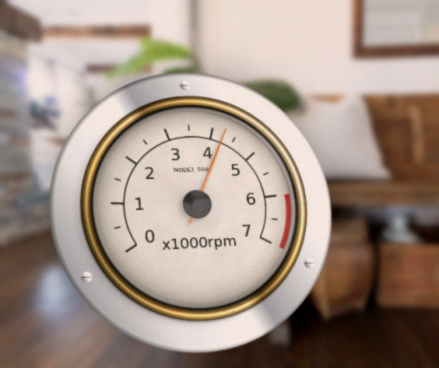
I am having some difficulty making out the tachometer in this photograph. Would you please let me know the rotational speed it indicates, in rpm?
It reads 4250 rpm
